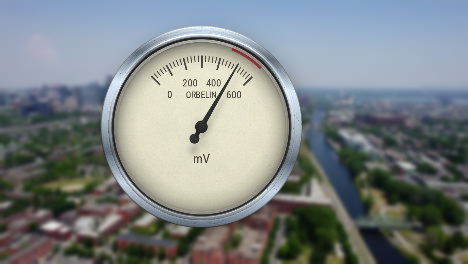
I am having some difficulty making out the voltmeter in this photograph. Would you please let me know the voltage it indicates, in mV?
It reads 500 mV
